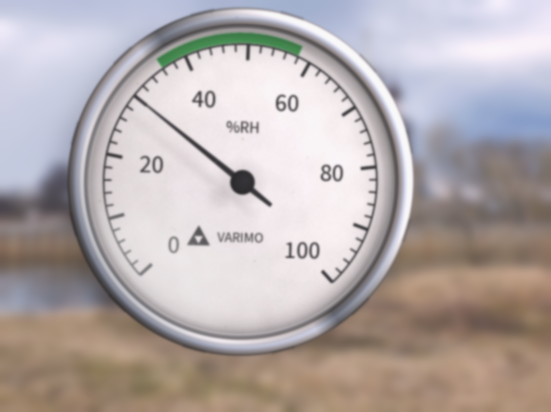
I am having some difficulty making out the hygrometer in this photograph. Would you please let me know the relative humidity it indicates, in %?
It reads 30 %
